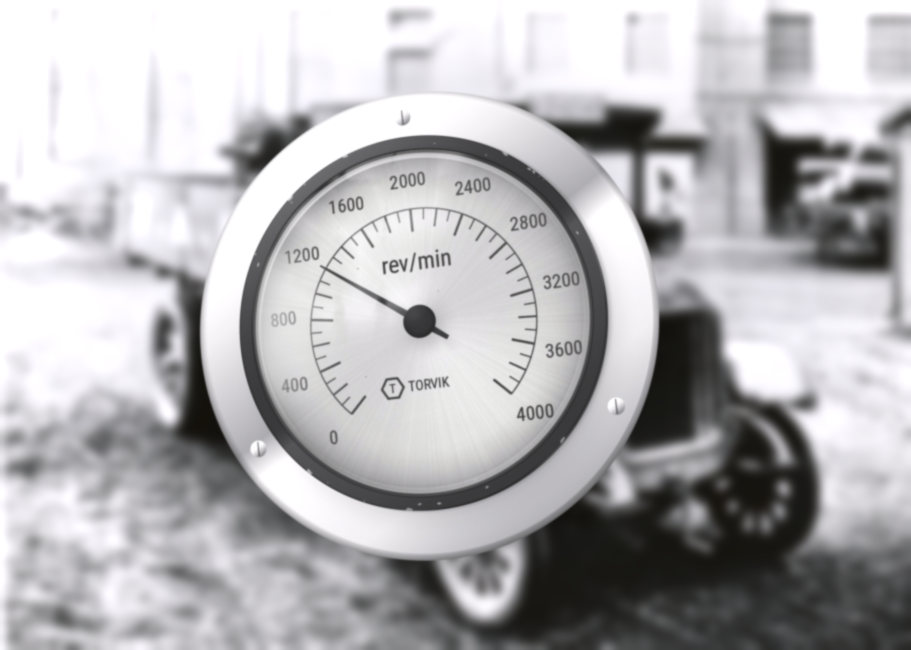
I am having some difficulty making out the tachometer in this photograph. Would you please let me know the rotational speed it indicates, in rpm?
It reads 1200 rpm
